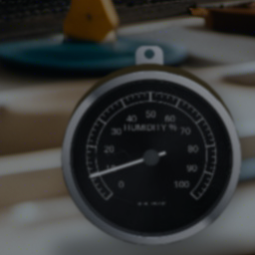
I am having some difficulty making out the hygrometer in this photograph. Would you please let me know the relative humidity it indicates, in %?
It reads 10 %
